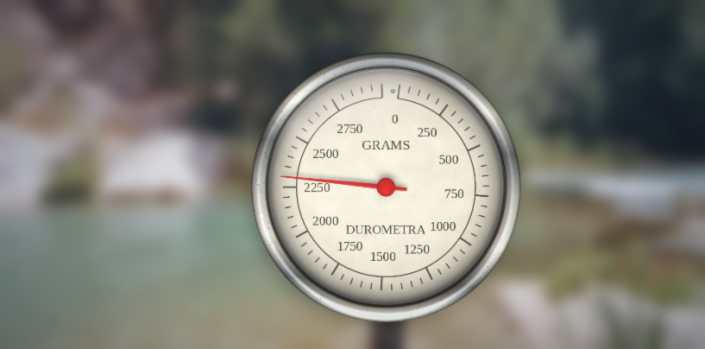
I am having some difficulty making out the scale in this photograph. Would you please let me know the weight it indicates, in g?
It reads 2300 g
